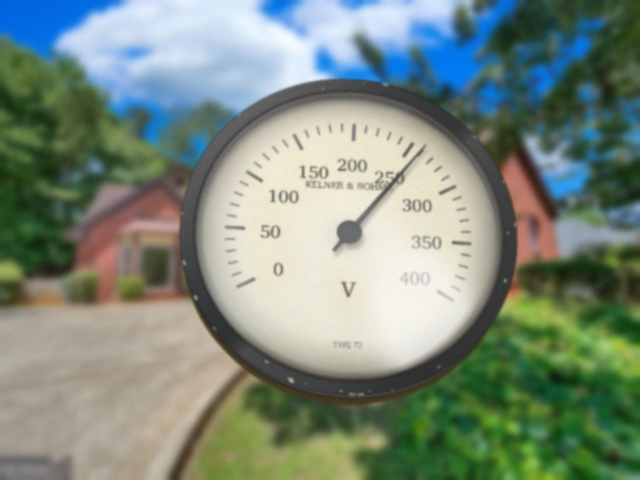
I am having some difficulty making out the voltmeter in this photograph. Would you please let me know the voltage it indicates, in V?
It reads 260 V
